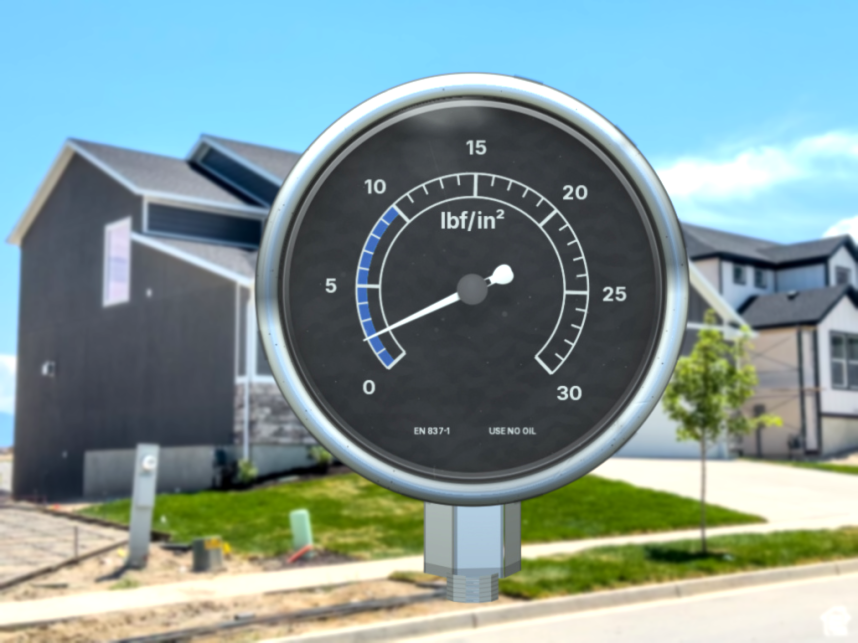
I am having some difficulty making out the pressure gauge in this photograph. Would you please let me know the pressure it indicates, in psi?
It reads 2 psi
